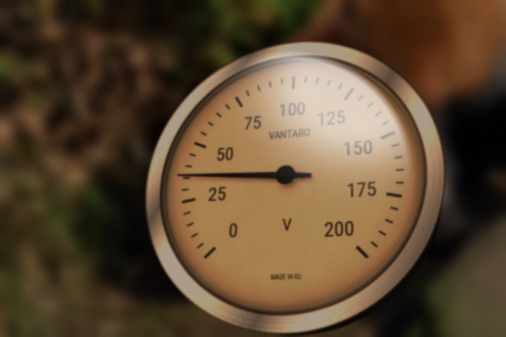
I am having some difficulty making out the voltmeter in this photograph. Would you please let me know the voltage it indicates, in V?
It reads 35 V
